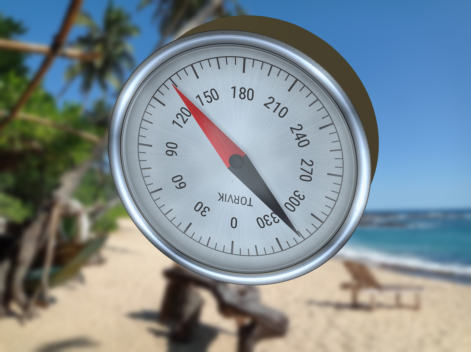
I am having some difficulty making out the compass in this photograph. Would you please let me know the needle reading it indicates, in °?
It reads 135 °
